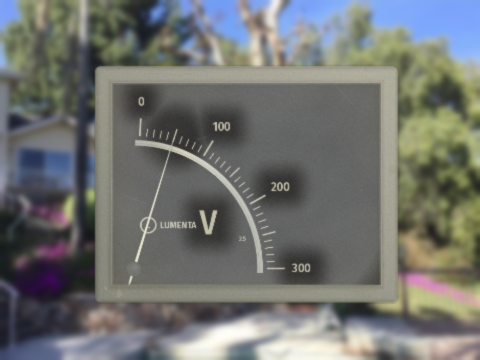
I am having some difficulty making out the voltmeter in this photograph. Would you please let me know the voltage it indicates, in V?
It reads 50 V
